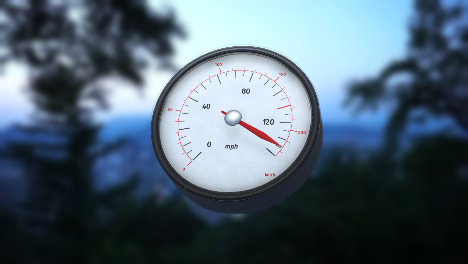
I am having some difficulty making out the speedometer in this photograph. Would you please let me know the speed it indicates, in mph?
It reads 135 mph
